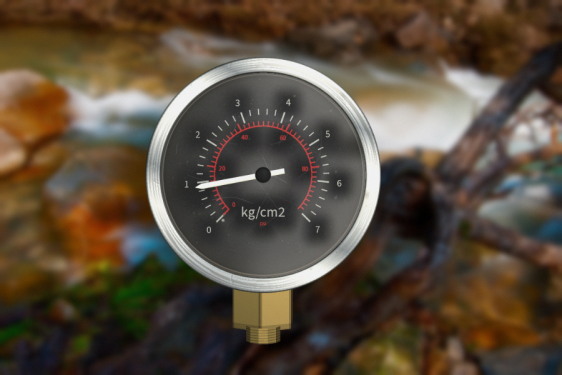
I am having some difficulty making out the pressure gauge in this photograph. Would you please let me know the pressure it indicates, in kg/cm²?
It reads 0.9 kg/cm²
